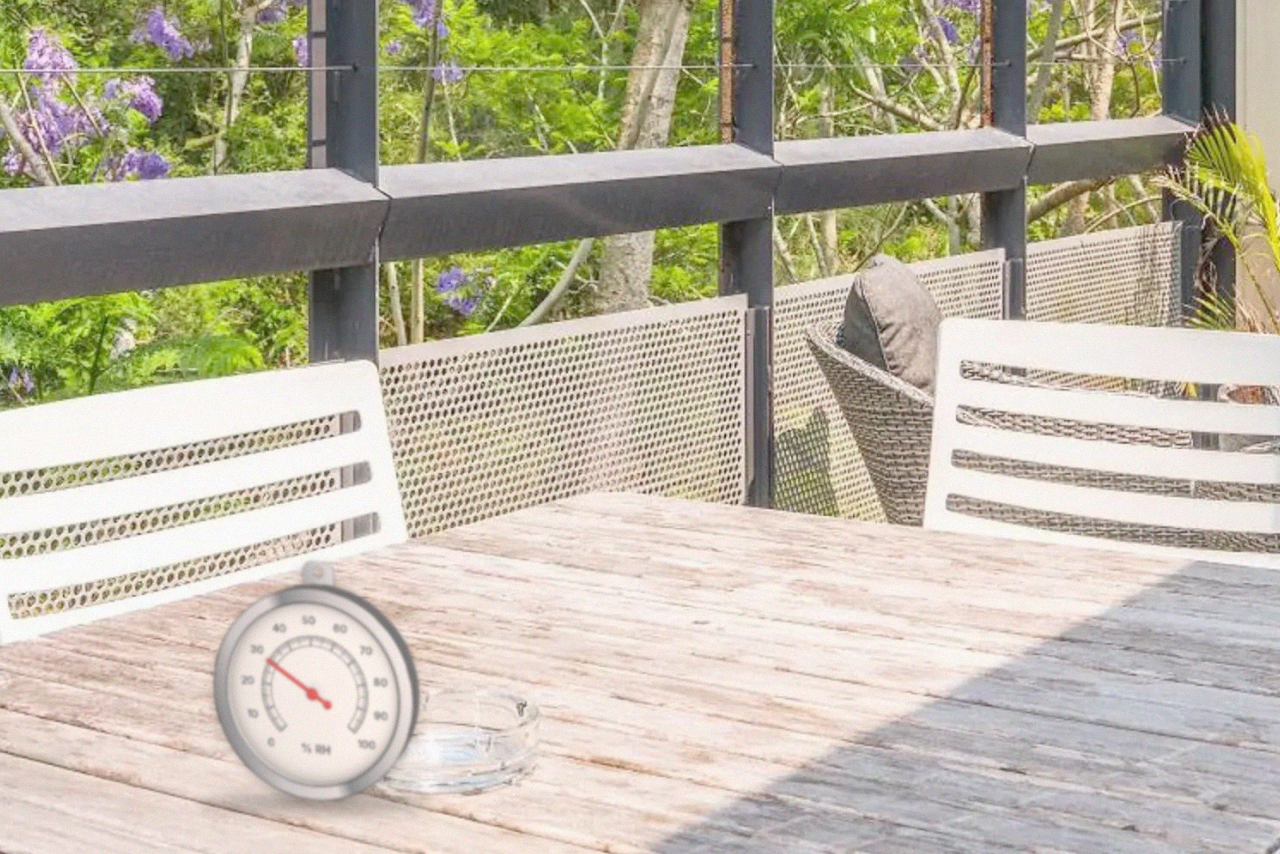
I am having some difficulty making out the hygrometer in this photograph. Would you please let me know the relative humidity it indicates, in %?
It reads 30 %
